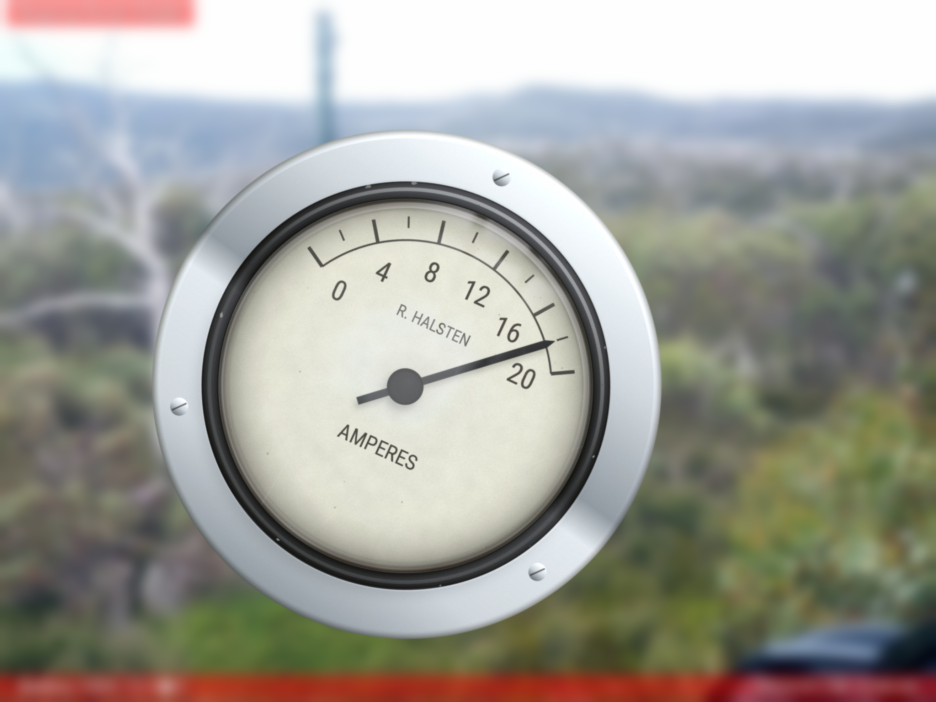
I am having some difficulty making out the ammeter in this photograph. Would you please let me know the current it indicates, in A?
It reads 18 A
